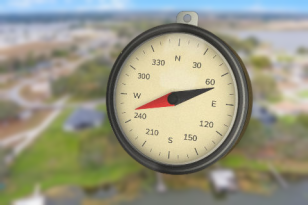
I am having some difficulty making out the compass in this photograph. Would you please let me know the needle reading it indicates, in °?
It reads 250 °
